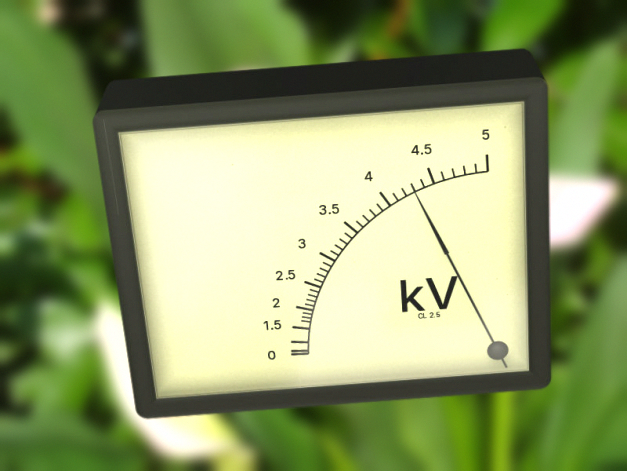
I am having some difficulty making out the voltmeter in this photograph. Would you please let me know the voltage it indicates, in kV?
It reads 4.3 kV
